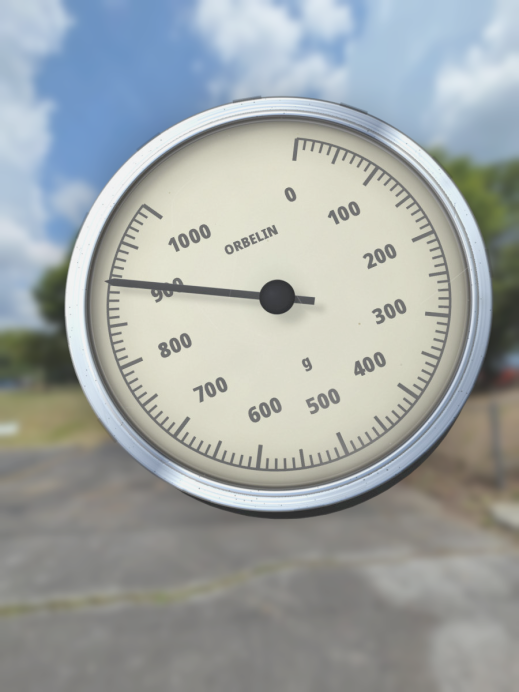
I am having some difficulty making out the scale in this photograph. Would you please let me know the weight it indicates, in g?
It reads 900 g
